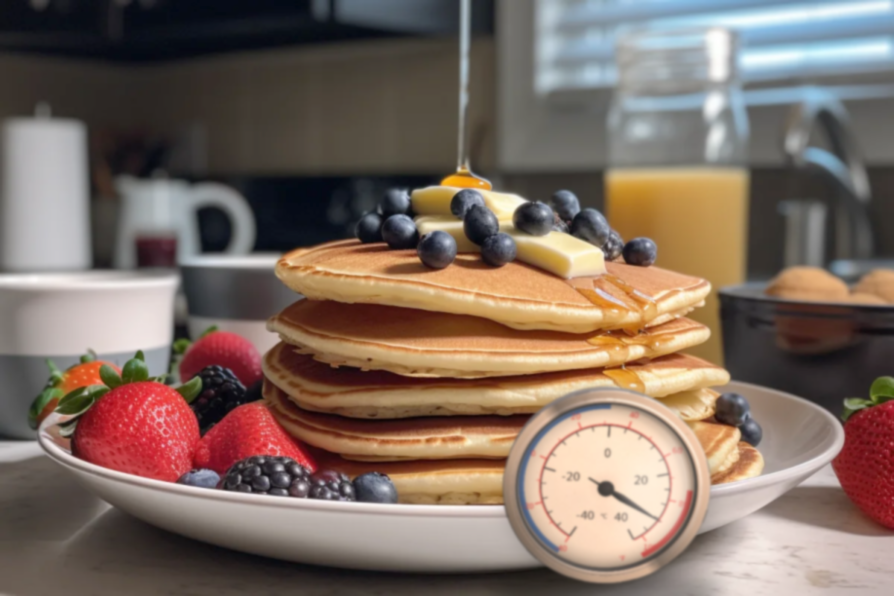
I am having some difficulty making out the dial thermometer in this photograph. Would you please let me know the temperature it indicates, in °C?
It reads 32 °C
